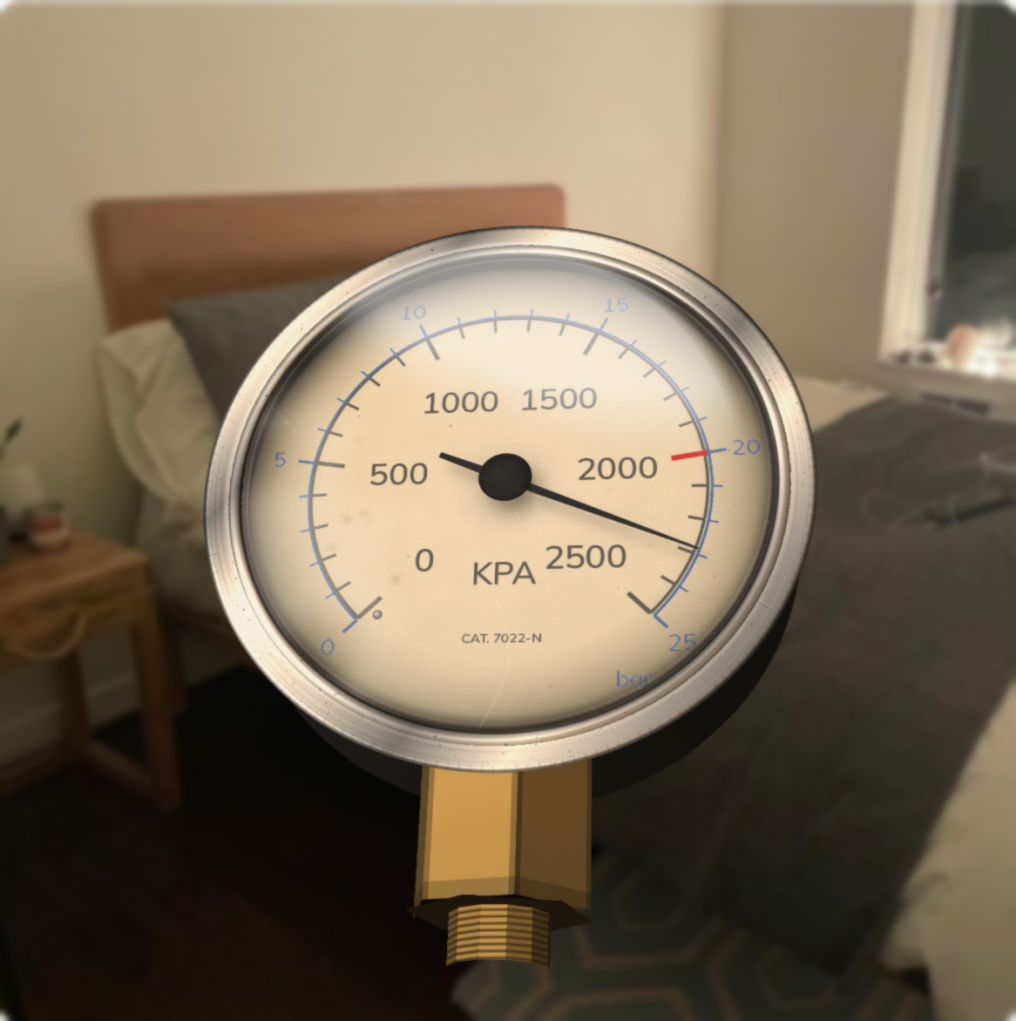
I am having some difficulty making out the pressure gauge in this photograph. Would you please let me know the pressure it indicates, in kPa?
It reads 2300 kPa
